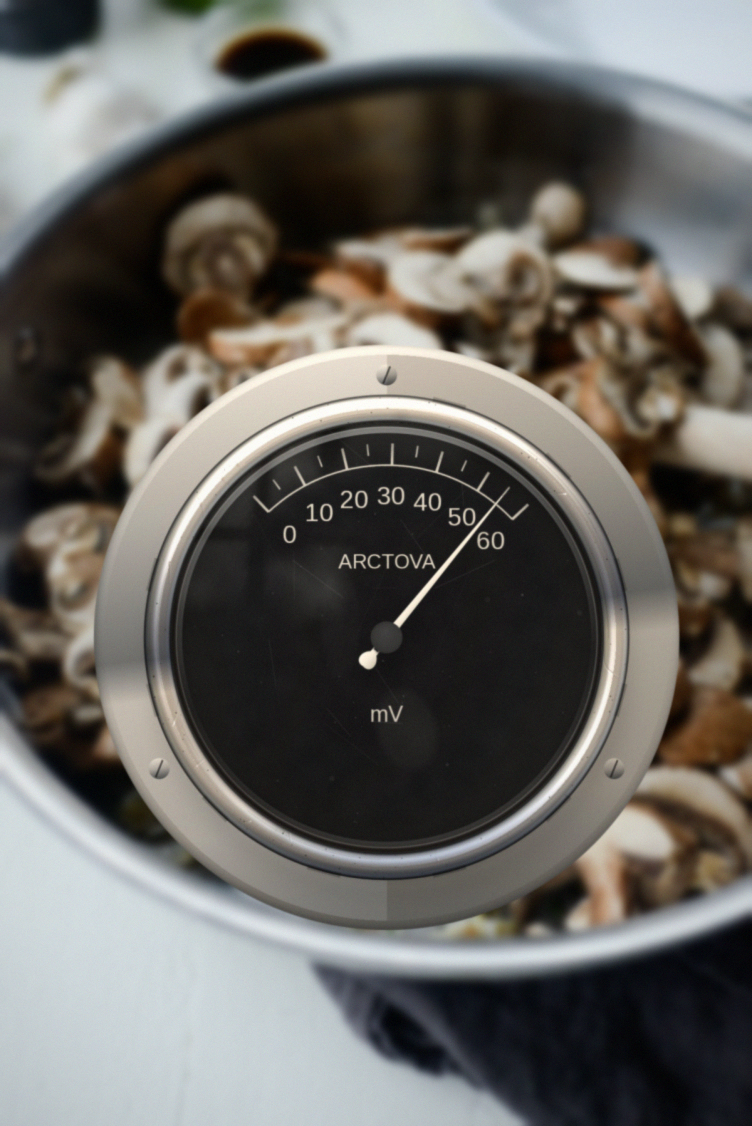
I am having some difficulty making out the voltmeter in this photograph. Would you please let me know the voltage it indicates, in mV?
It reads 55 mV
